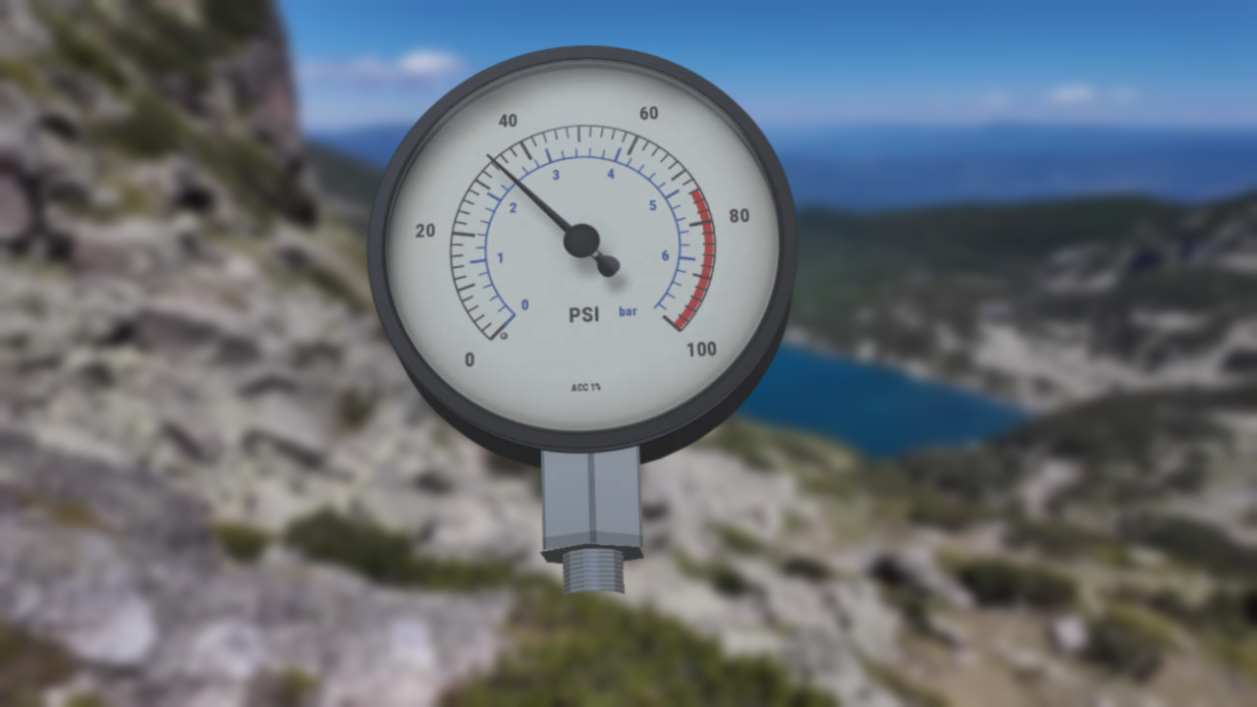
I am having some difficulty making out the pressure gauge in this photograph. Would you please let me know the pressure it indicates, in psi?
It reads 34 psi
